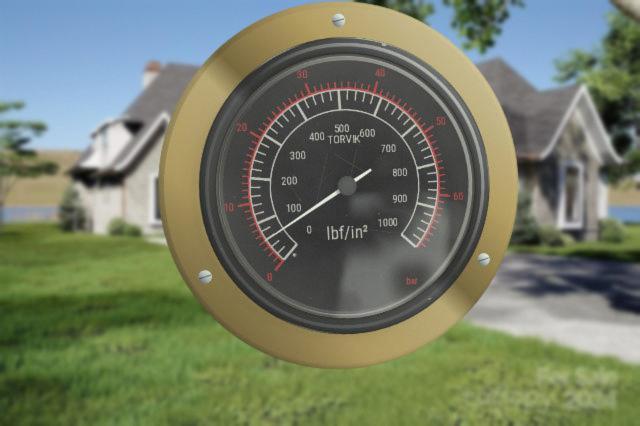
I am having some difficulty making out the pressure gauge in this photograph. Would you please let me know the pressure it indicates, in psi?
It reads 60 psi
